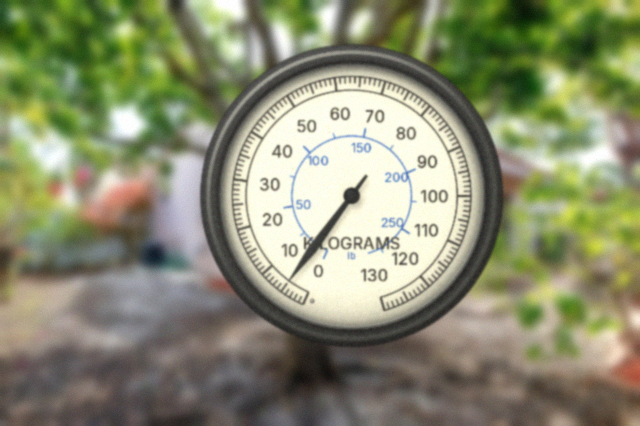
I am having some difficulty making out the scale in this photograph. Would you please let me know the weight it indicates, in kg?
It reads 5 kg
